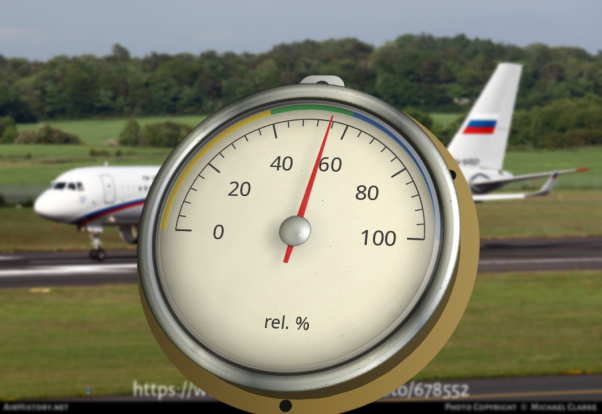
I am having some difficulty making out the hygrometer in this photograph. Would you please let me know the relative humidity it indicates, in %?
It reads 56 %
